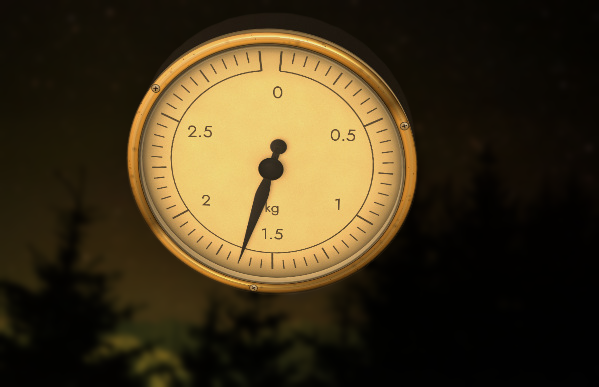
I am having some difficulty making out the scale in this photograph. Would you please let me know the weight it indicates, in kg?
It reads 1.65 kg
